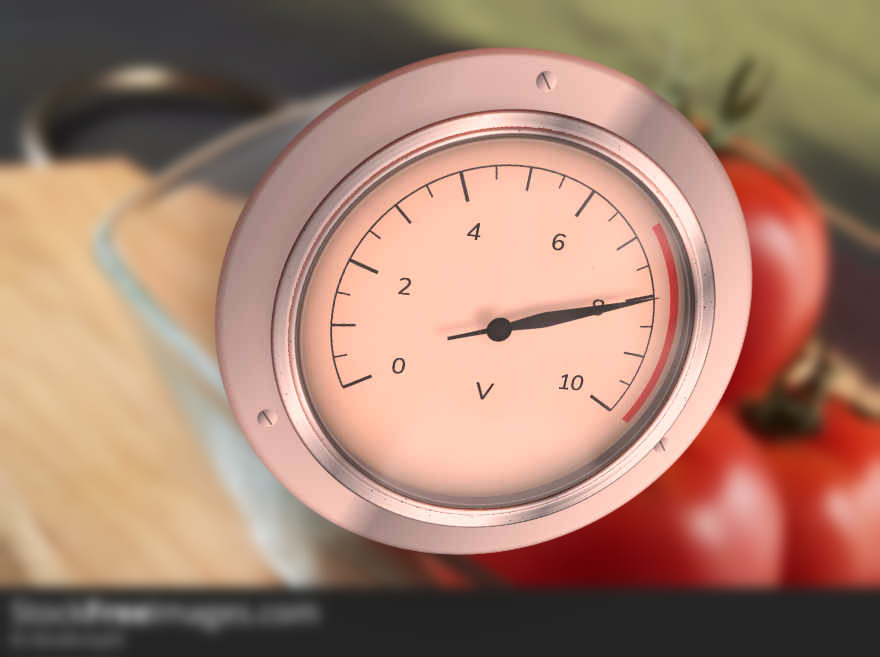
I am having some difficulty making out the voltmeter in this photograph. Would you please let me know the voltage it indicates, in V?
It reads 8 V
